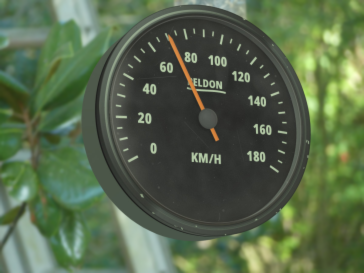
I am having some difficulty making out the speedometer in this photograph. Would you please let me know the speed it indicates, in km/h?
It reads 70 km/h
